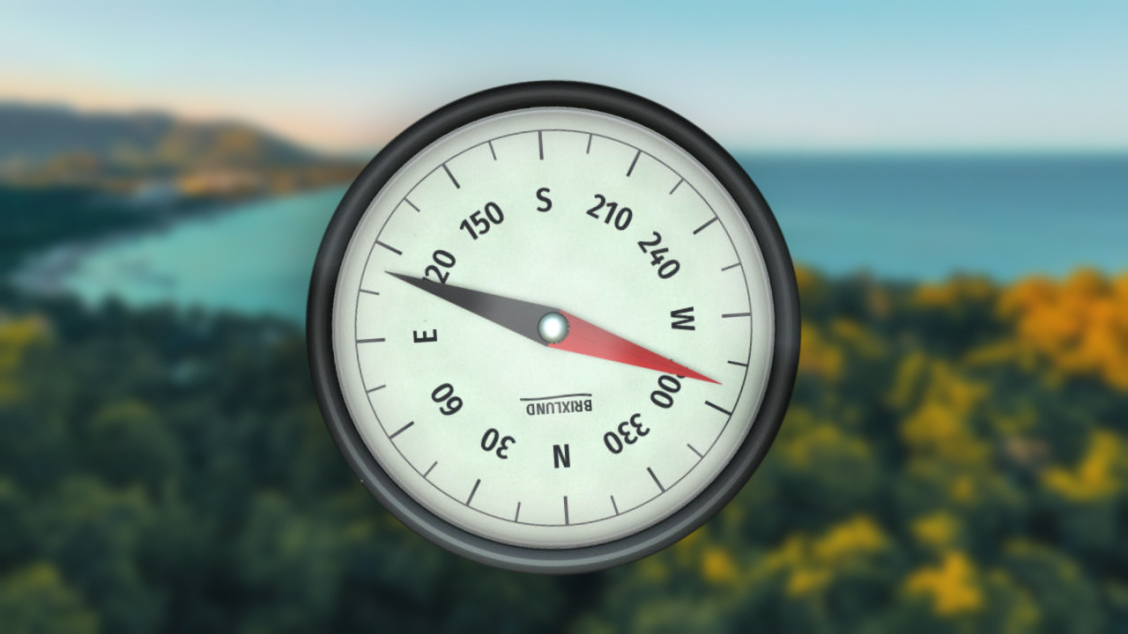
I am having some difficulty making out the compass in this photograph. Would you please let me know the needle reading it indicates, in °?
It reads 292.5 °
